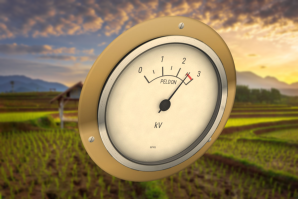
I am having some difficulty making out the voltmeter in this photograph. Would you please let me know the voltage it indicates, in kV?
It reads 2.5 kV
